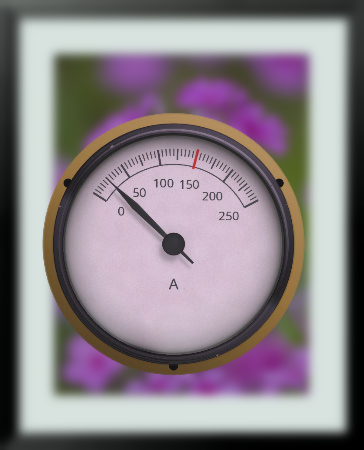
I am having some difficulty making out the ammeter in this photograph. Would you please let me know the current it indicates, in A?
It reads 25 A
